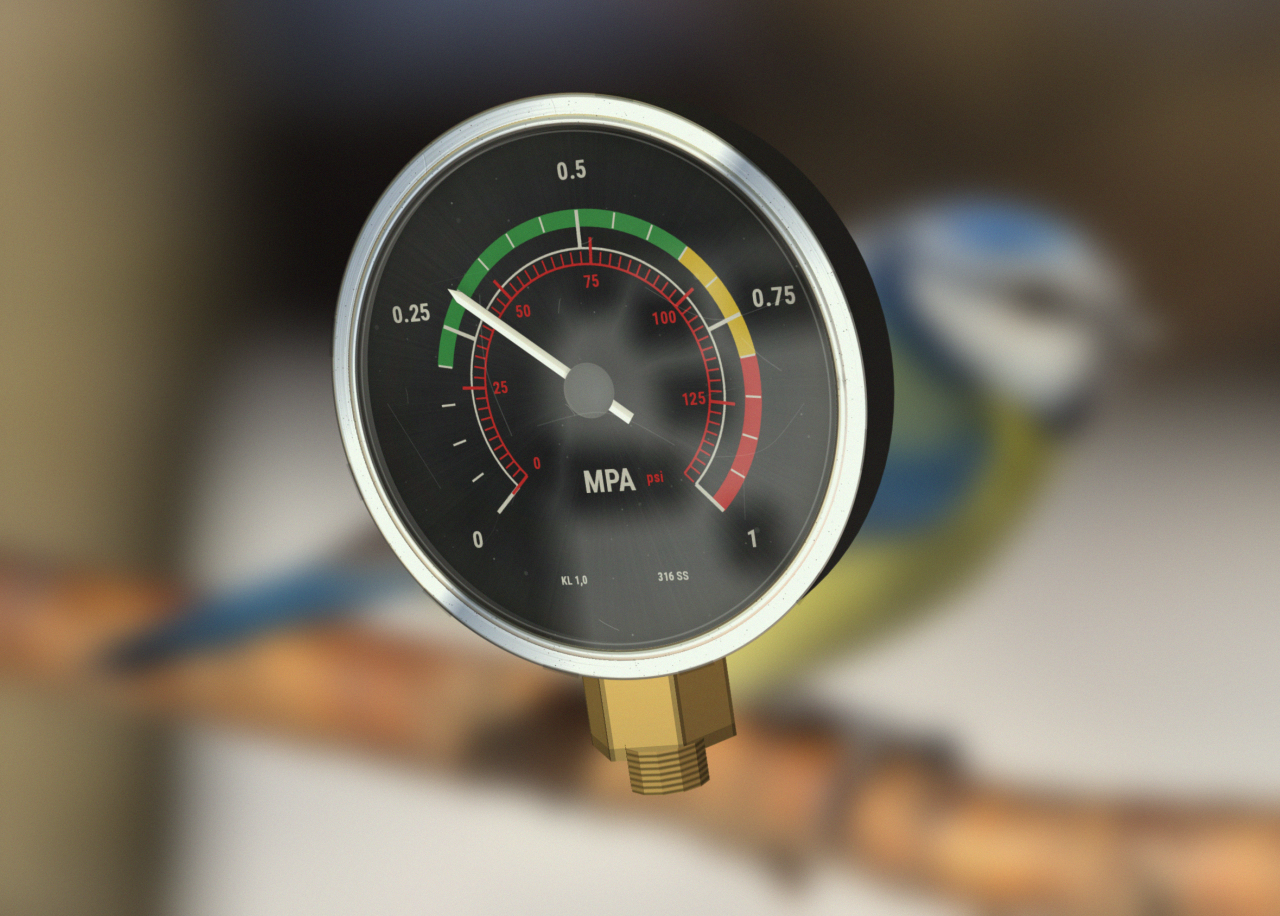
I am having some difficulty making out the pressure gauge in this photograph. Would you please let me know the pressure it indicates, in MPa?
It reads 0.3 MPa
